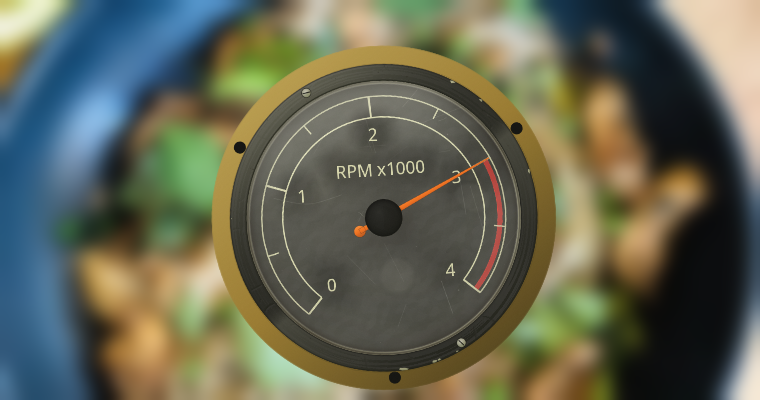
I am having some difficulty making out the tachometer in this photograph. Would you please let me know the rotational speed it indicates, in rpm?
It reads 3000 rpm
